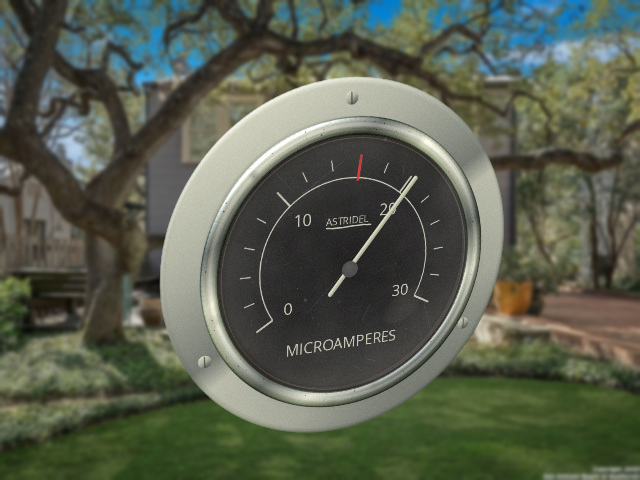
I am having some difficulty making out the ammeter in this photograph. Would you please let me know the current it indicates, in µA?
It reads 20 µA
